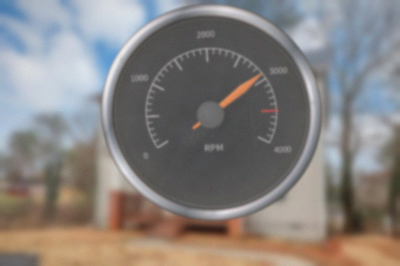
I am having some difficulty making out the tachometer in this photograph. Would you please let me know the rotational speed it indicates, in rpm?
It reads 2900 rpm
